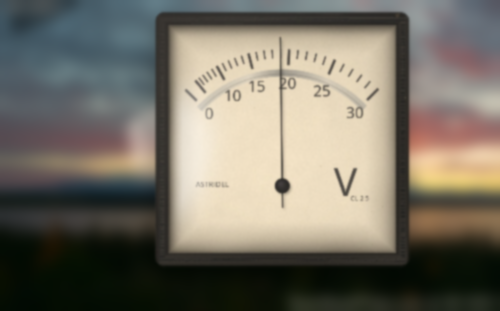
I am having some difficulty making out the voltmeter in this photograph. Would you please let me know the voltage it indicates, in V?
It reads 19 V
